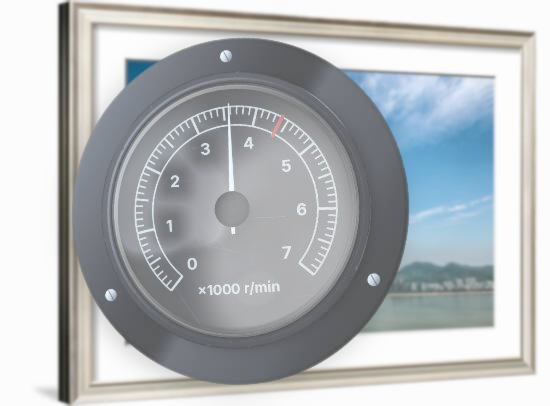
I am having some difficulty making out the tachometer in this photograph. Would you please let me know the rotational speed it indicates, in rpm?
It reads 3600 rpm
